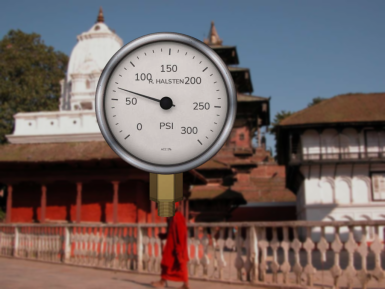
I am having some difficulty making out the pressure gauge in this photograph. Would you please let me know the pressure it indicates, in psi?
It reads 65 psi
